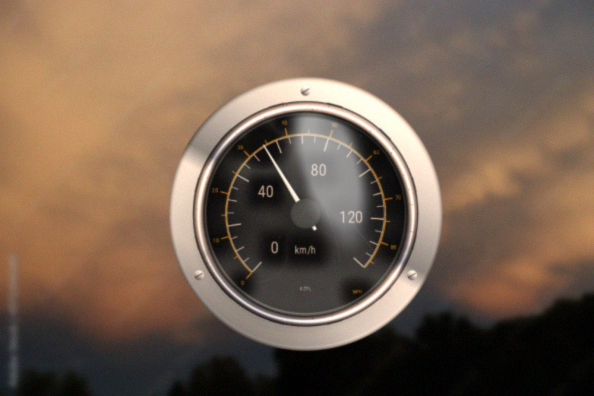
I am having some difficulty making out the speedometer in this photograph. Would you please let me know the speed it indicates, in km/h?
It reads 55 km/h
